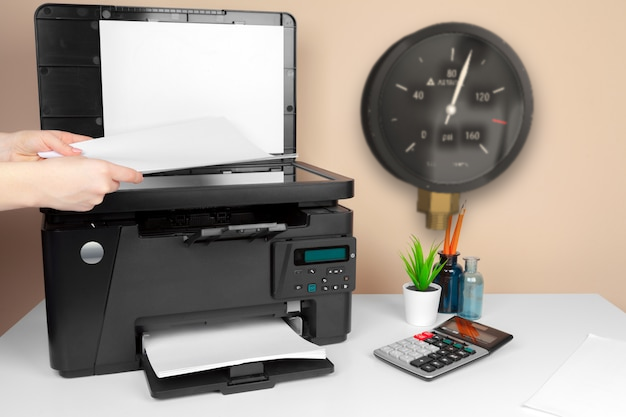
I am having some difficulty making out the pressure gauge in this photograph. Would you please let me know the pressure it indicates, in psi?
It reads 90 psi
